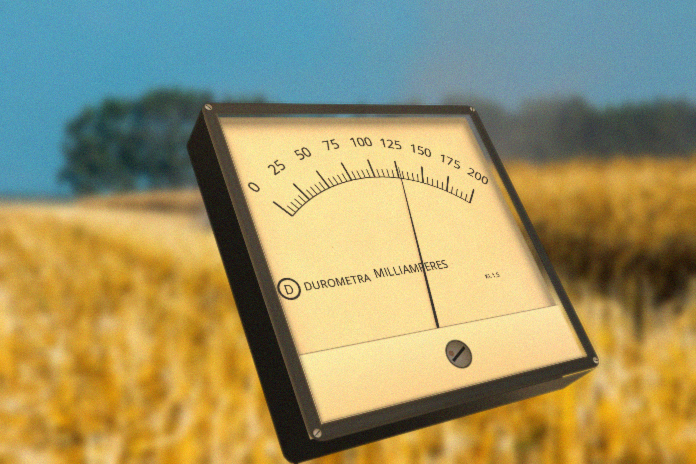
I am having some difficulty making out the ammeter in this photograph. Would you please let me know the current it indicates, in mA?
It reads 125 mA
